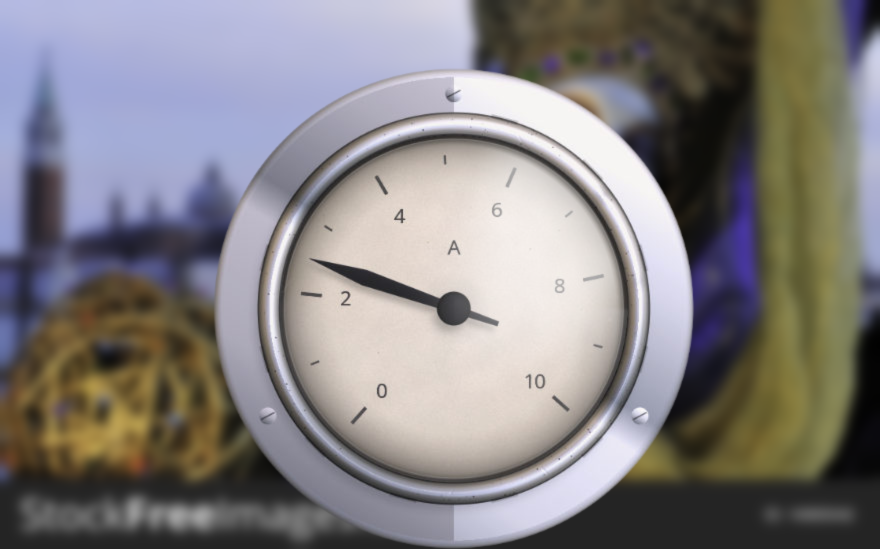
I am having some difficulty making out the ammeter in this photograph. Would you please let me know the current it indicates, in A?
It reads 2.5 A
